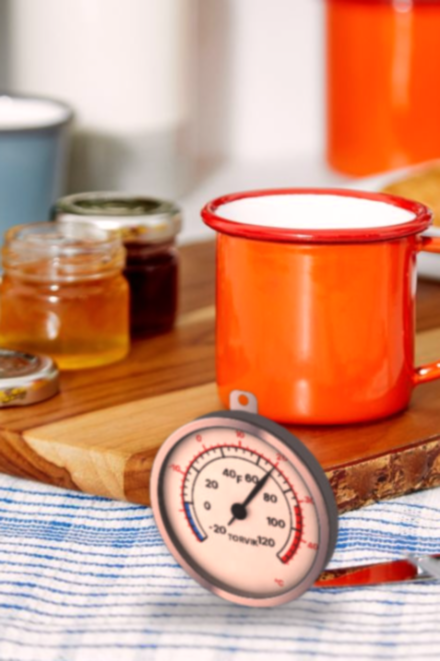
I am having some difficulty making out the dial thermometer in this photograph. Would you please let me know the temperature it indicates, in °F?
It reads 68 °F
